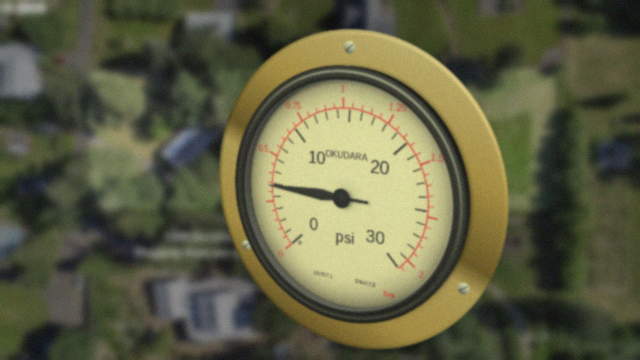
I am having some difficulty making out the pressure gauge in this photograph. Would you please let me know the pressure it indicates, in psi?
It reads 5 psi
